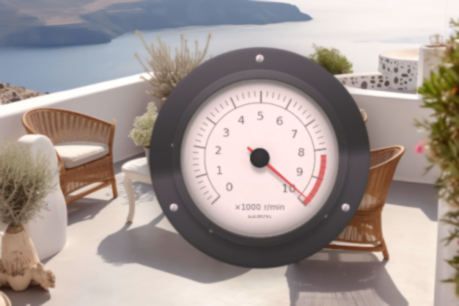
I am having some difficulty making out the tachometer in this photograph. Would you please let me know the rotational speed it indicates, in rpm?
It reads 9800 rpm
